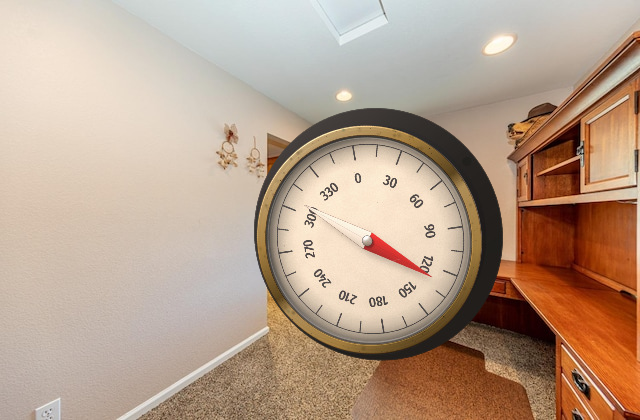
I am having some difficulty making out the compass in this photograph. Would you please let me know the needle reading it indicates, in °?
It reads 127.5 °
